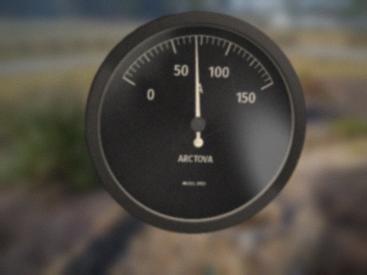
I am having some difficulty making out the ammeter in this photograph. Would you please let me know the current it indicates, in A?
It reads 70 A
